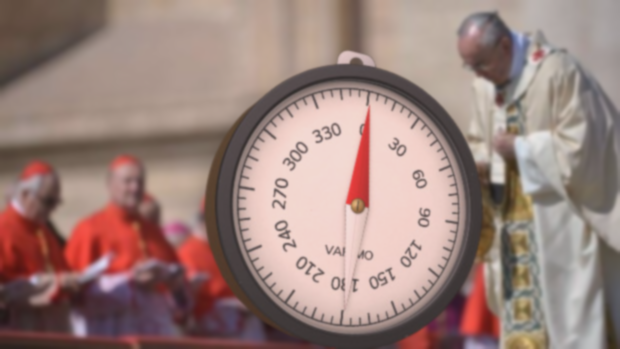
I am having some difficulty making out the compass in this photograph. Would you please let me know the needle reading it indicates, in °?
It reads 0 °
